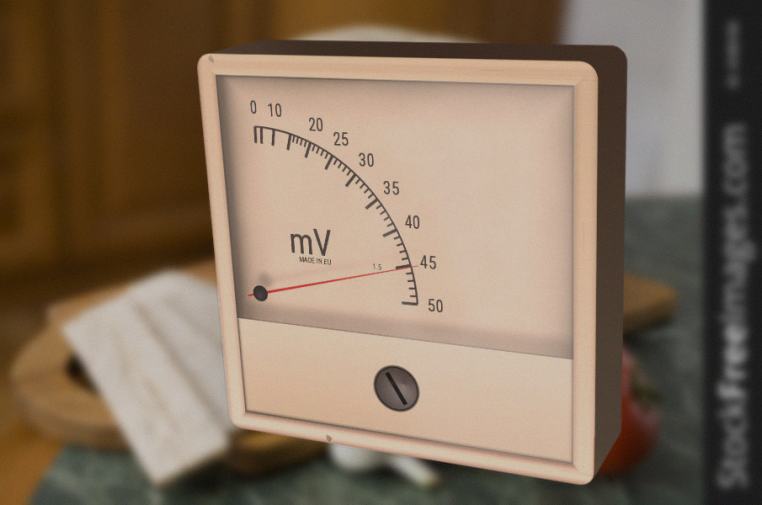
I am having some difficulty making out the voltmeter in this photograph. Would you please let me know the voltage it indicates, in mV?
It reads 45 mV
